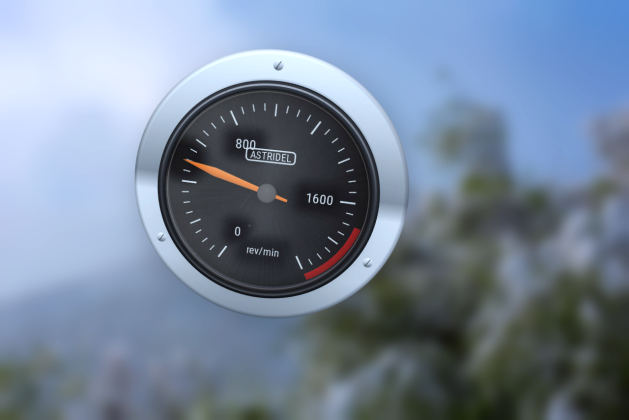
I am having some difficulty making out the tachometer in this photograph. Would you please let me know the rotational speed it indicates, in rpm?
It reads 500 rpm
